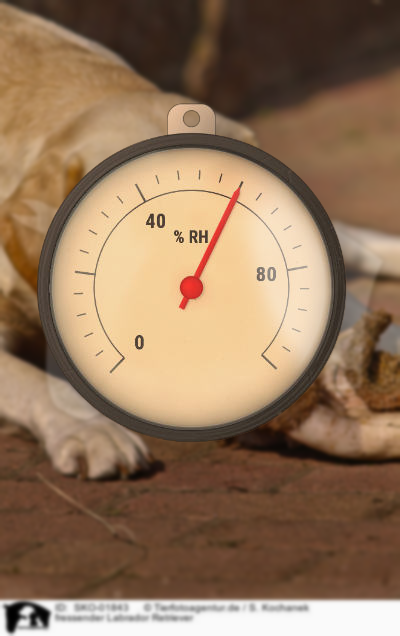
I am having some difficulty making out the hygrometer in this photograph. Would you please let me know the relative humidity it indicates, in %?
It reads 60 %
